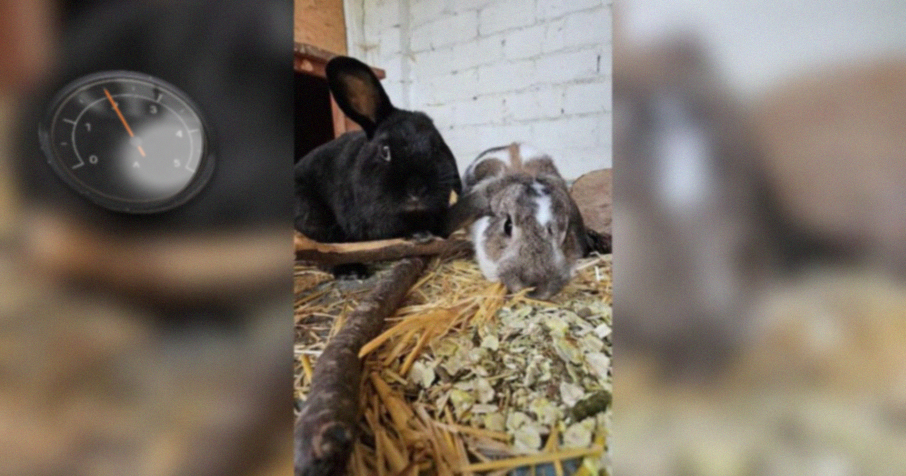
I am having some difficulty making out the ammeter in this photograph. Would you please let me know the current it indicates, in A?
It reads 2 A
